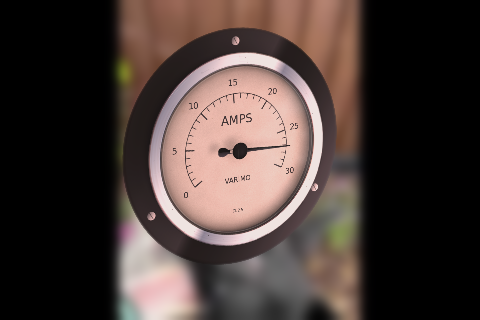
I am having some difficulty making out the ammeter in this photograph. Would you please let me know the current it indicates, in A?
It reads 27 A
